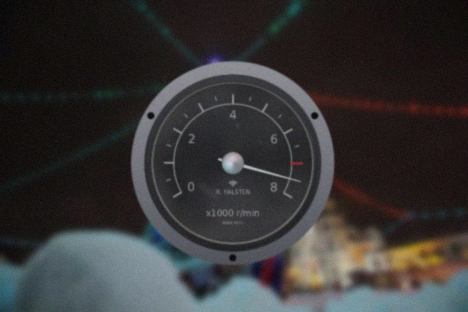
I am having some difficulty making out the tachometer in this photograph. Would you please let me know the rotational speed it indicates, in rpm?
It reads 7500 rpm
